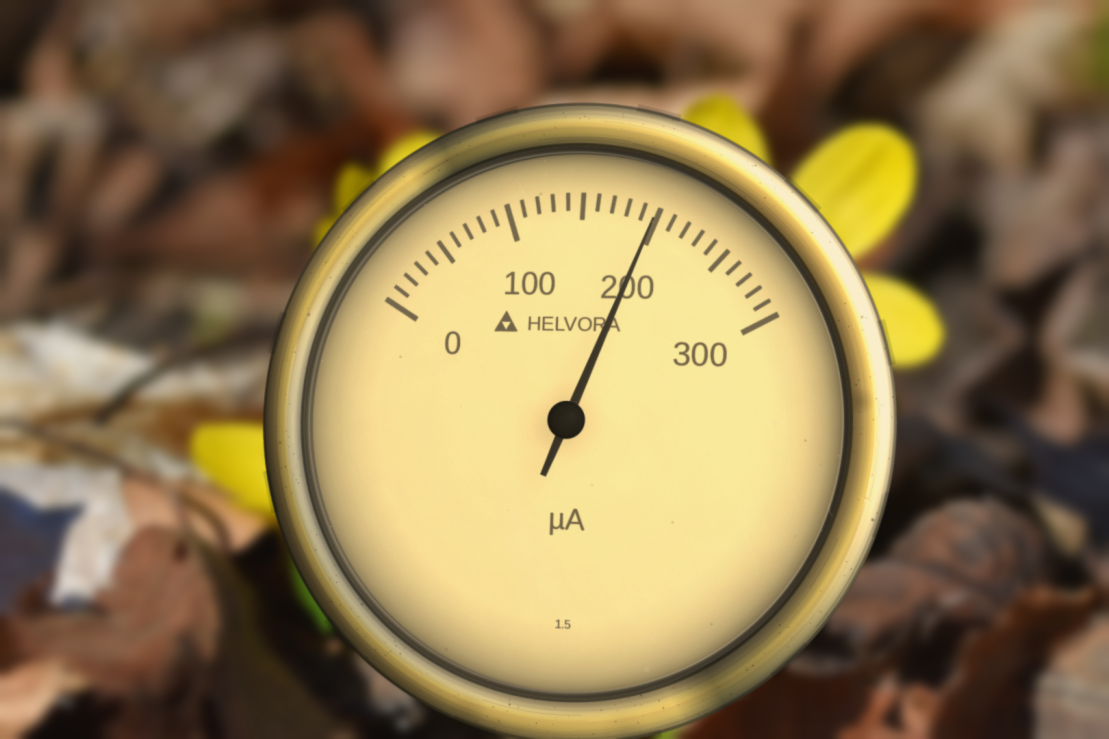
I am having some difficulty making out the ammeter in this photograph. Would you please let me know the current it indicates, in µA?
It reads 200 µA
